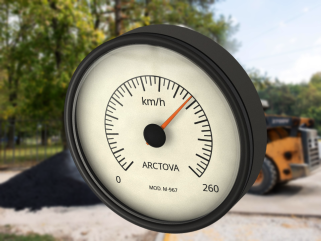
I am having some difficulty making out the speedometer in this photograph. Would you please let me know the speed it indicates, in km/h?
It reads 175 km/h
